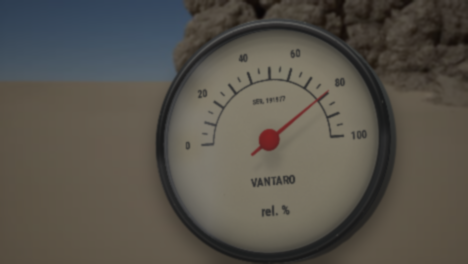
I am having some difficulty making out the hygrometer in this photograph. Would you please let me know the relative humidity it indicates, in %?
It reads 80 %
